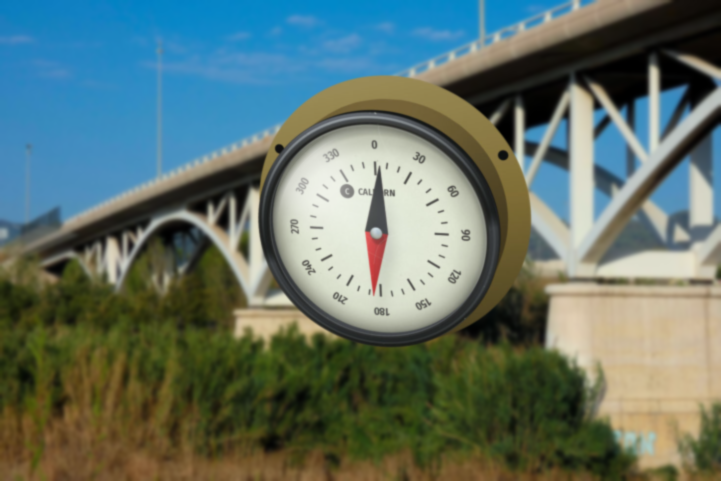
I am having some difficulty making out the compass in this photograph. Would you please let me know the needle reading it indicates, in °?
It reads 185 °
